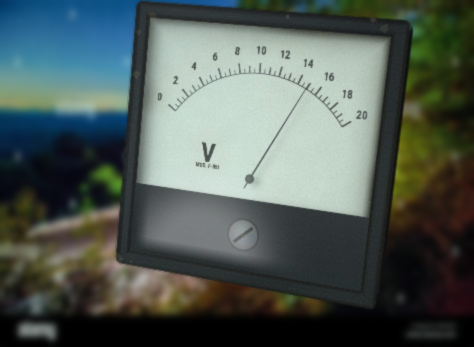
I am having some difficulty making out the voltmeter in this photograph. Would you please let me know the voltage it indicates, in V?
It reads 15 V
